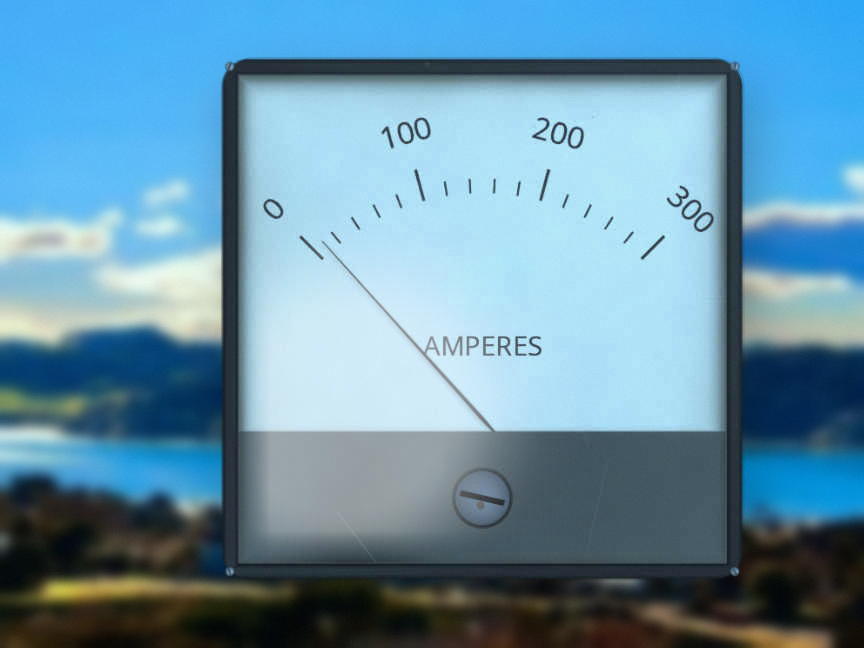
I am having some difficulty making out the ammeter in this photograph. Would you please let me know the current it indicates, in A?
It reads 10 A
